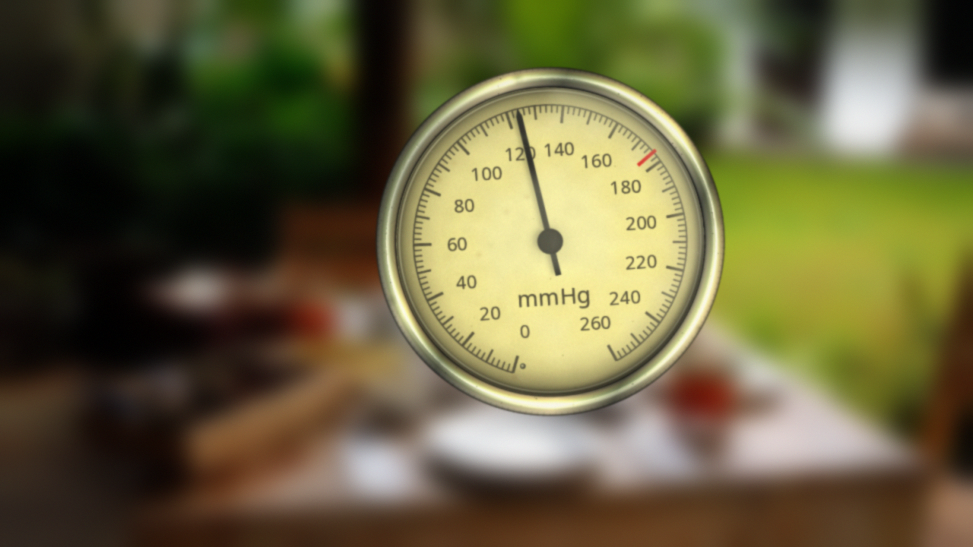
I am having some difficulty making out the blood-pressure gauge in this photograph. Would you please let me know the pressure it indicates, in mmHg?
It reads 124 mmHg
